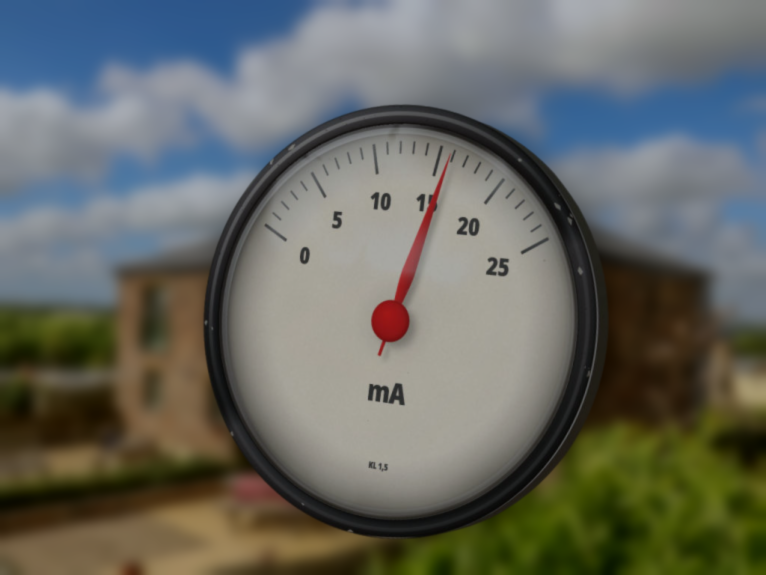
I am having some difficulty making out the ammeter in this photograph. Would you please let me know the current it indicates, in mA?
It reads 16 mA
